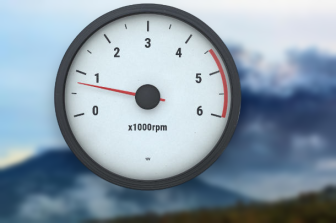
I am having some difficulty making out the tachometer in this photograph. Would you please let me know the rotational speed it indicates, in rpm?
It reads 750 rpm
